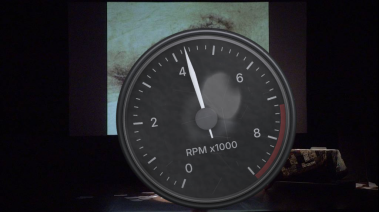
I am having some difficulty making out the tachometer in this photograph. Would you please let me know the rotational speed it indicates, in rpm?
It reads 4300 rpm
